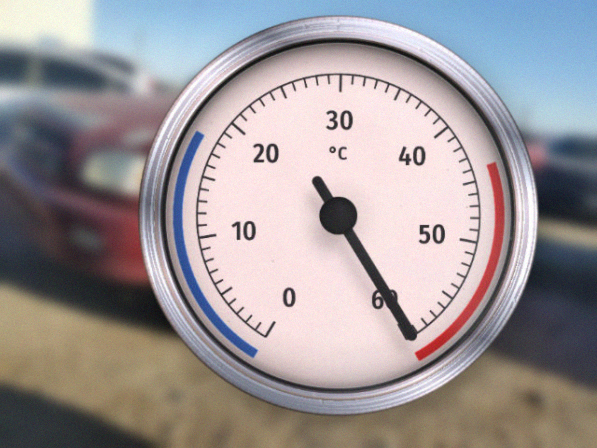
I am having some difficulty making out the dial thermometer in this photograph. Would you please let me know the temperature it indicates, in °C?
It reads 59.5 °C
